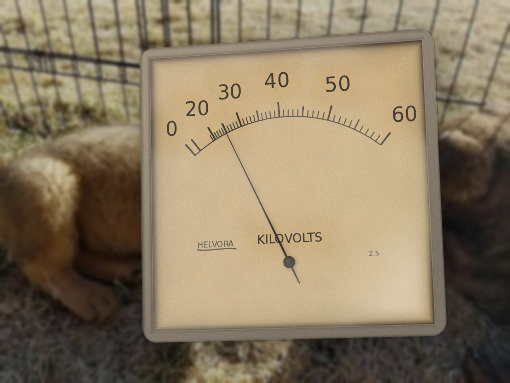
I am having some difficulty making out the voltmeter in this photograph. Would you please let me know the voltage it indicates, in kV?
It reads 25 kV
